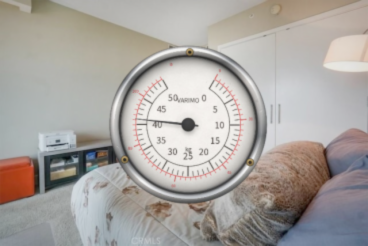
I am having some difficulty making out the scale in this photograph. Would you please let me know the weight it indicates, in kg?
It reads 41 kg
